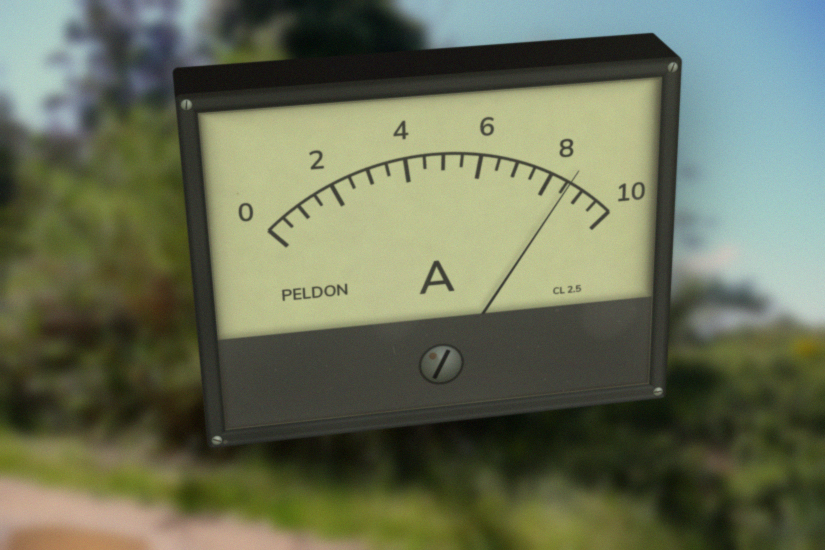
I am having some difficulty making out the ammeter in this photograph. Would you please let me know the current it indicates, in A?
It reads 8.5 A
